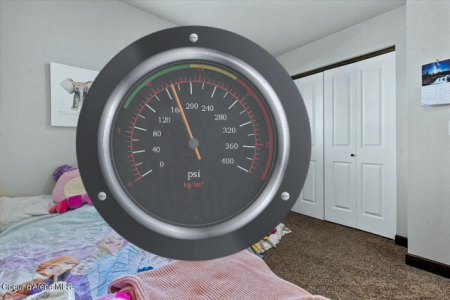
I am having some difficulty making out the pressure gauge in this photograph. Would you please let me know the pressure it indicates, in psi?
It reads 170 psi
